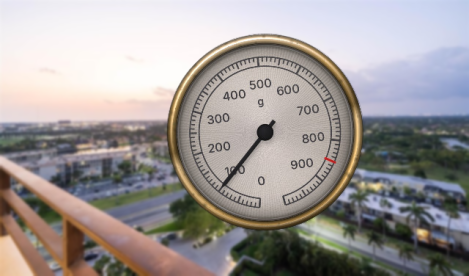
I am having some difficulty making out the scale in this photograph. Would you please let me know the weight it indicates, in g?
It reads 100 g
